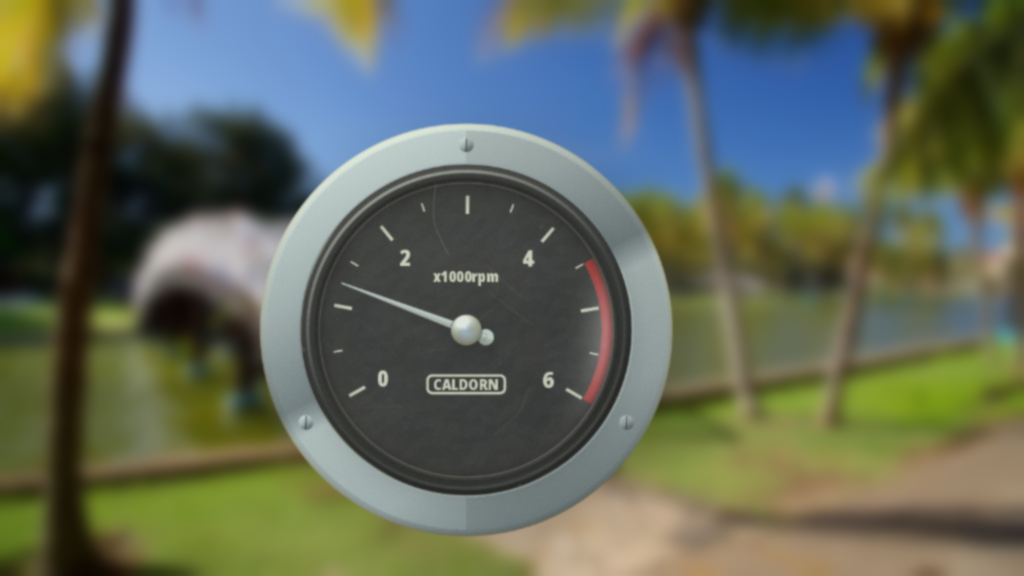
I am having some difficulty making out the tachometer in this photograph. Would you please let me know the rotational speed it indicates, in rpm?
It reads 1250 rpm
